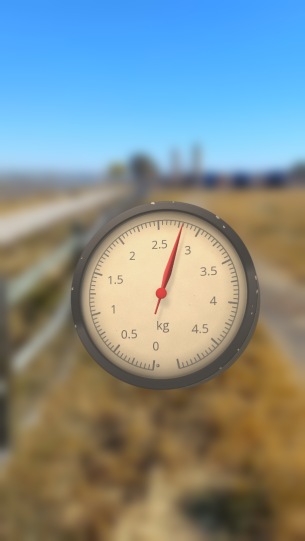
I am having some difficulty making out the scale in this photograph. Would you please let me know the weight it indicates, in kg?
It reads 2.8 kg
